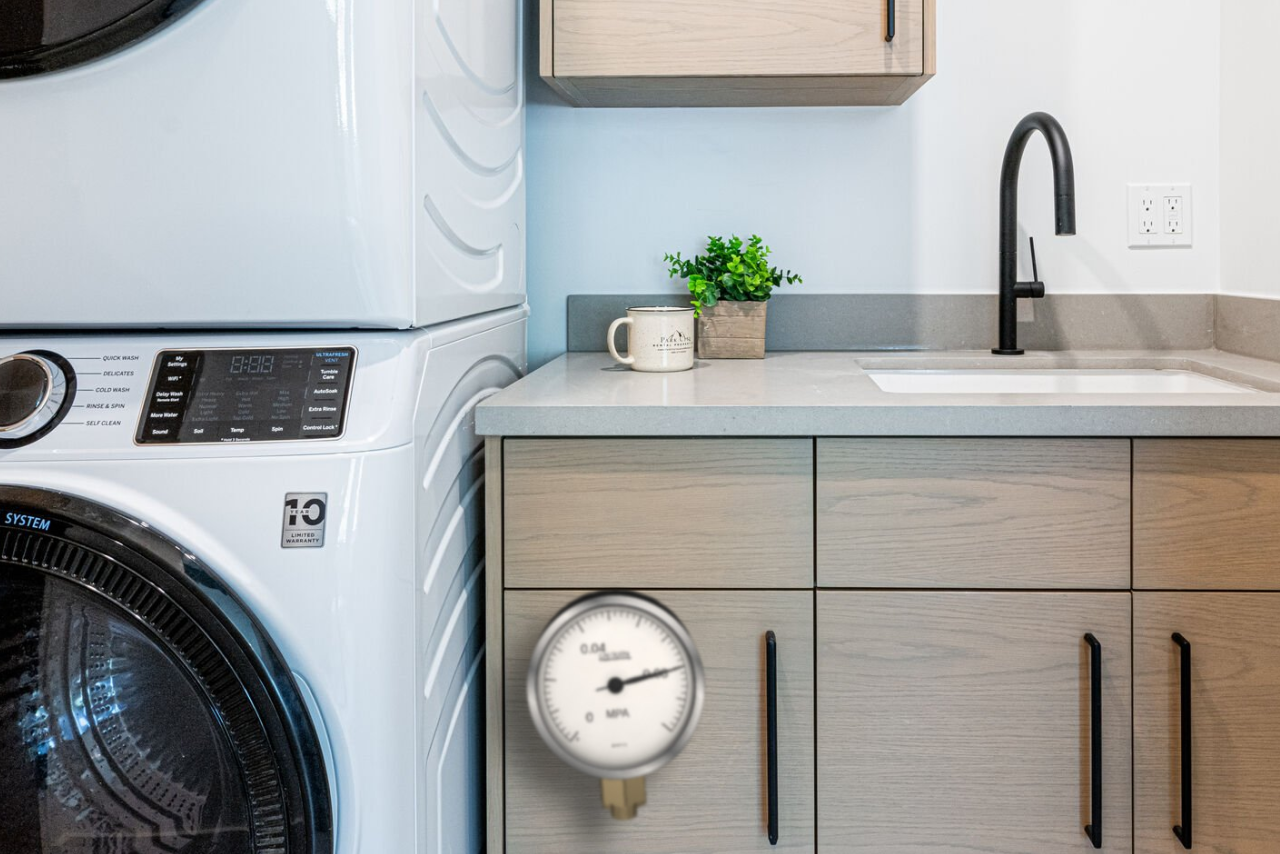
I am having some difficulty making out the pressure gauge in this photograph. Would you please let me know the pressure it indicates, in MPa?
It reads 0.08 MPa
